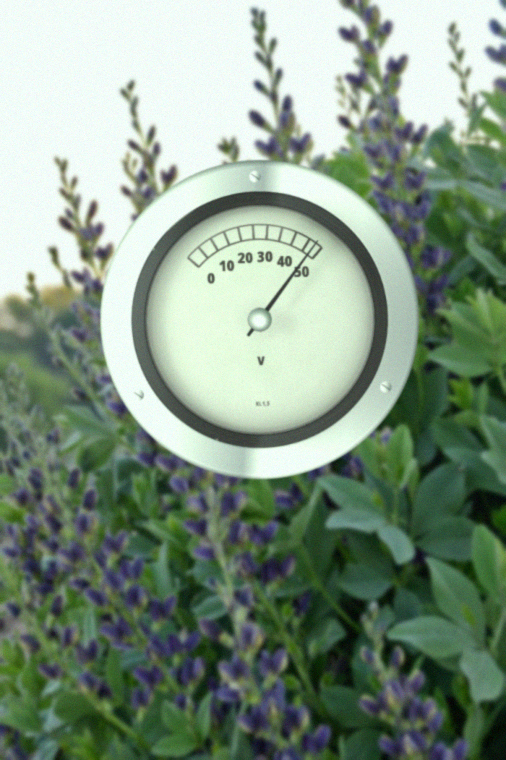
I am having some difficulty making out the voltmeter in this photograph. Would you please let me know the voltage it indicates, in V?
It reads 47.5 V
